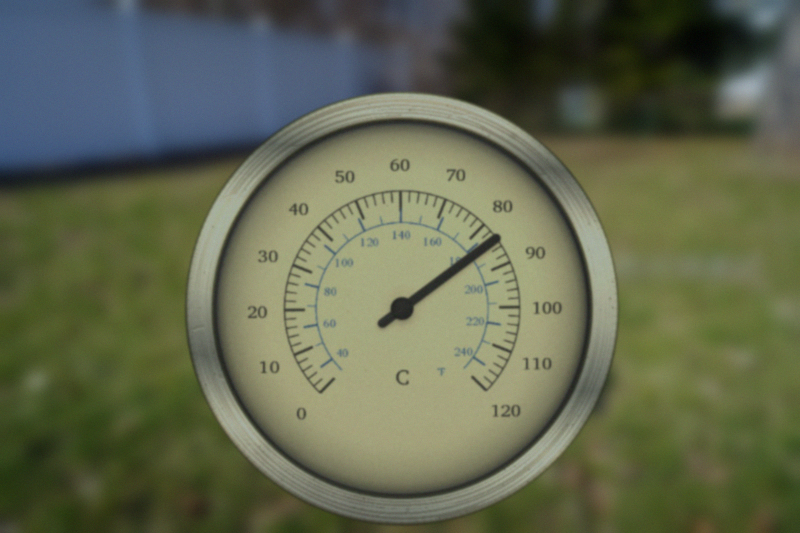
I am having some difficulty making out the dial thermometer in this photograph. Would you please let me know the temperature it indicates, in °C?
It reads 84 °C
